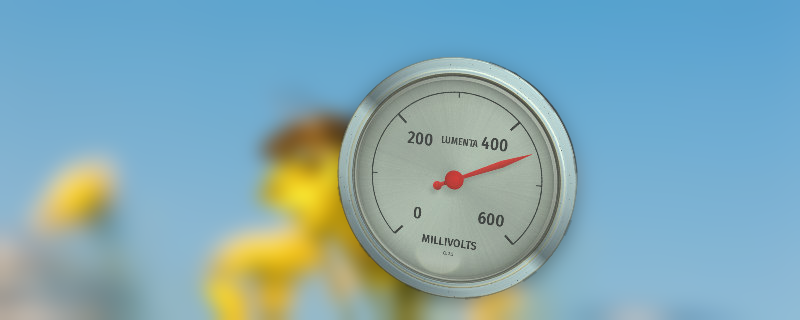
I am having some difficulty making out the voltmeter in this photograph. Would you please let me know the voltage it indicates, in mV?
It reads 450 mV
